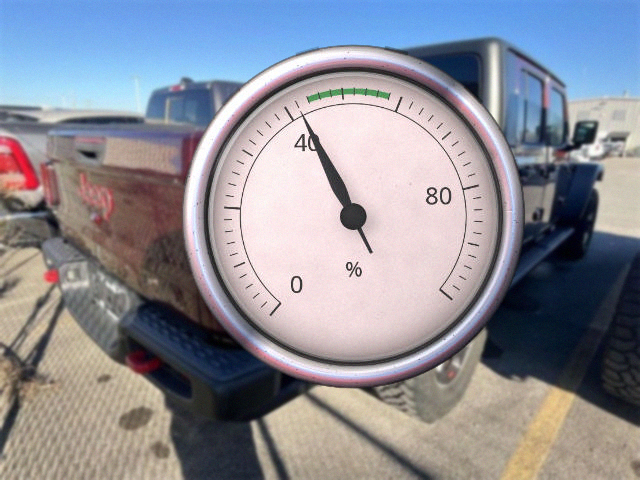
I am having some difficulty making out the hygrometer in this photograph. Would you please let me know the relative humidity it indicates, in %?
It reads 42 %
